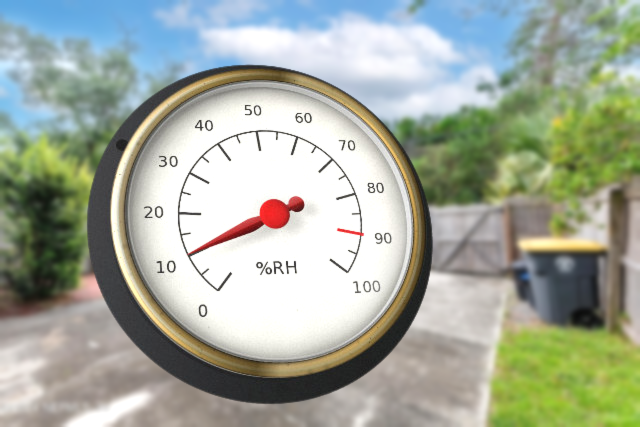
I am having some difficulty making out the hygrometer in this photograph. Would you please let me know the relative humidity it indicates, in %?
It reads 10 %
